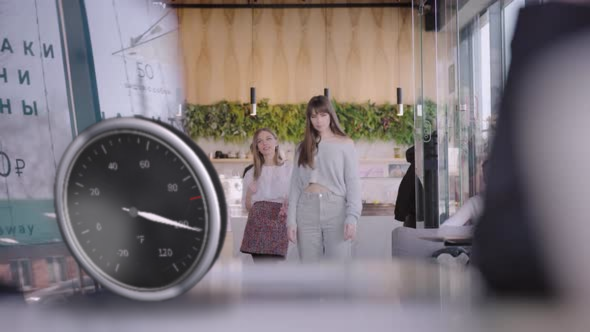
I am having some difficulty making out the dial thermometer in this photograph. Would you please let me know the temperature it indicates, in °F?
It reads 100 °F
